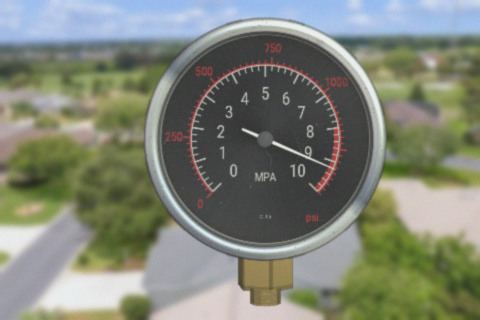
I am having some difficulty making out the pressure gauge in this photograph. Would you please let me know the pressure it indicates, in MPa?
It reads 9.2 MPa
